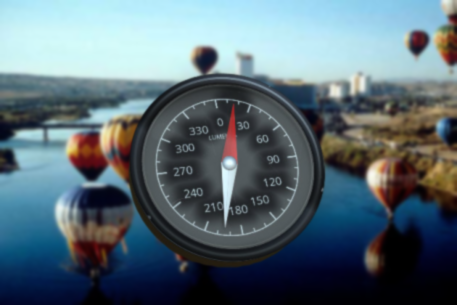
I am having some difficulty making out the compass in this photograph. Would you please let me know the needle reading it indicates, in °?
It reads 15 °
